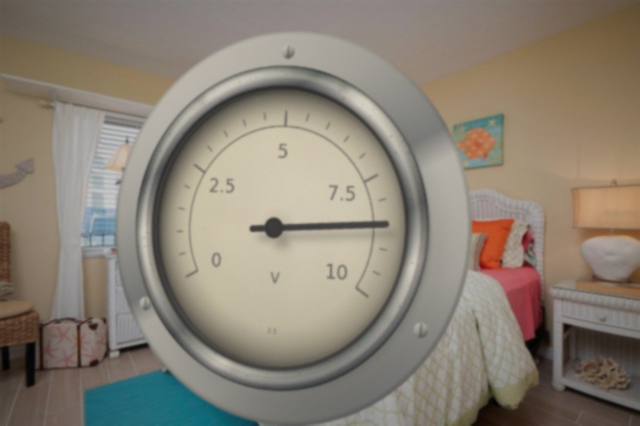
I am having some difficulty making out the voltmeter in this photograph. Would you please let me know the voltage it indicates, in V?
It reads 8.5 V
